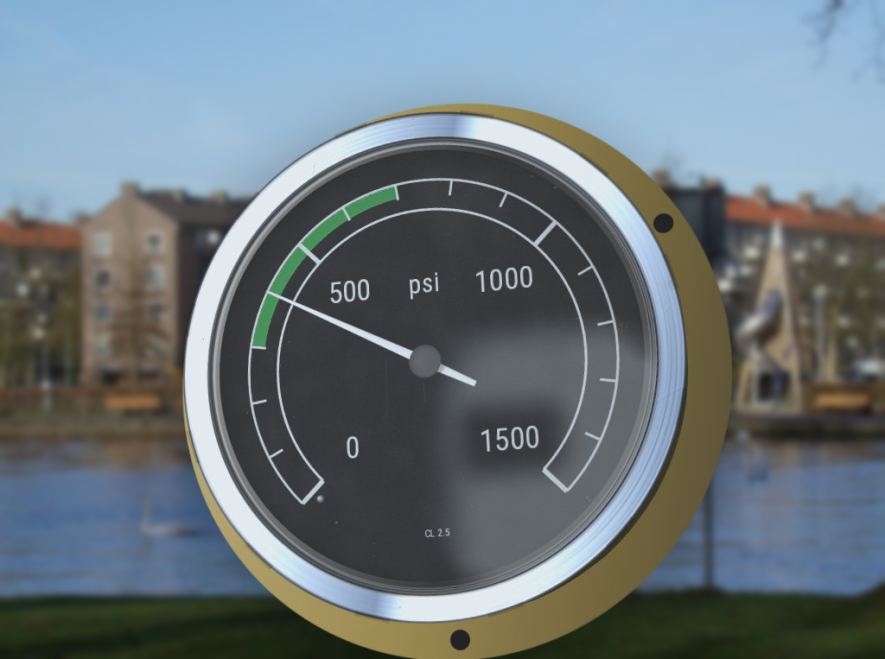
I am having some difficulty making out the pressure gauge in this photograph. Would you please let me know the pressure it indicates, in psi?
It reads 400 psi
